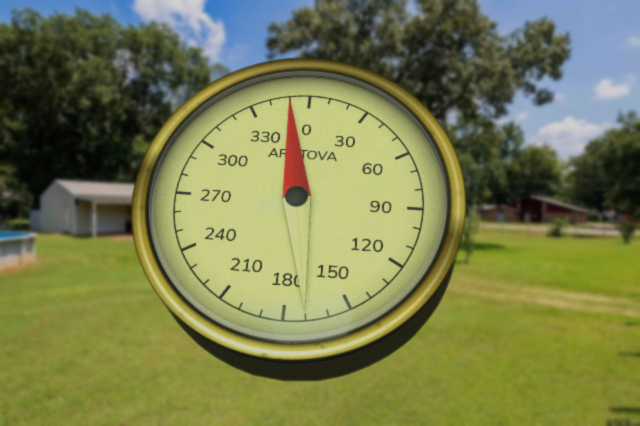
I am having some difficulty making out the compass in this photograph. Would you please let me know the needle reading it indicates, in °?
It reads 350 °
